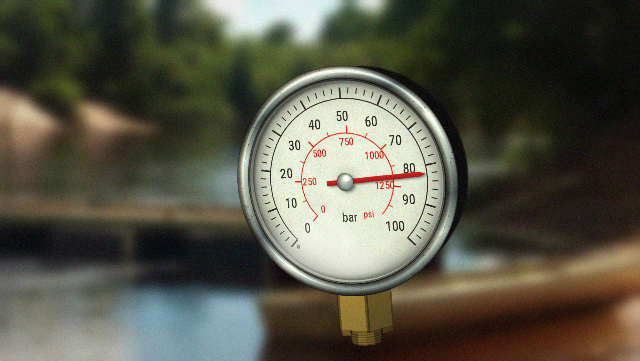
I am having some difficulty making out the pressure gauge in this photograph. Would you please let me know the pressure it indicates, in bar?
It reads 82 bar
